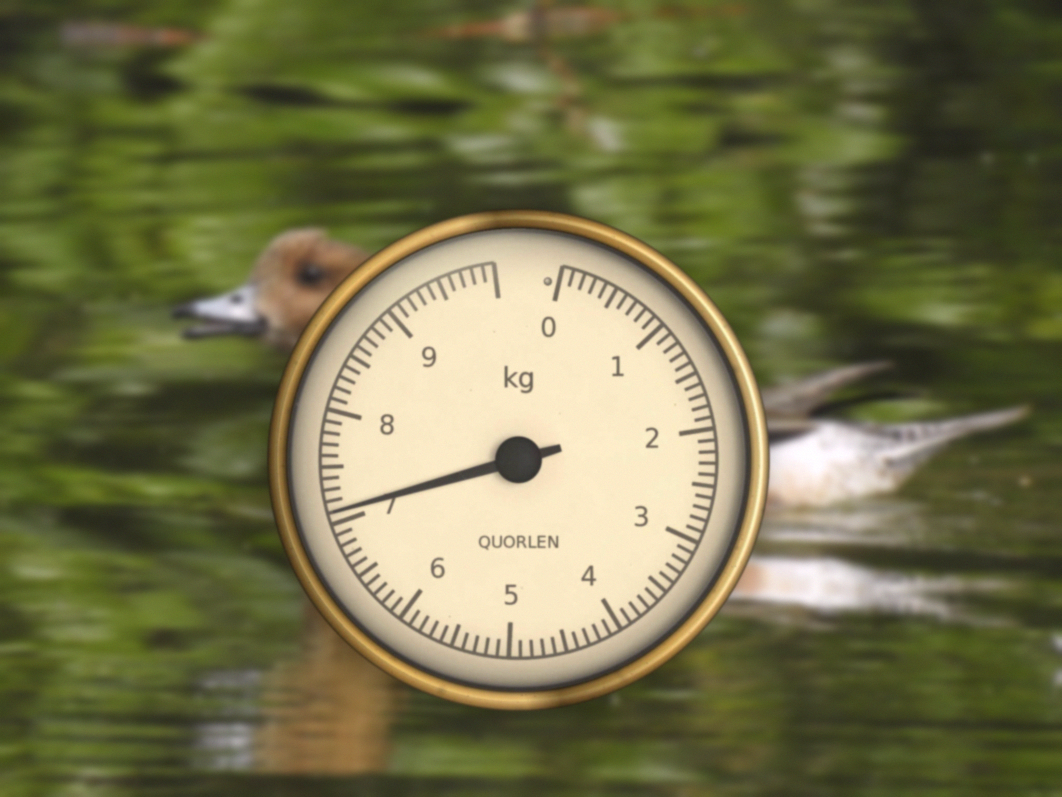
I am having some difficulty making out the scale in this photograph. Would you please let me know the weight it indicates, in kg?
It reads 7.1 kg
